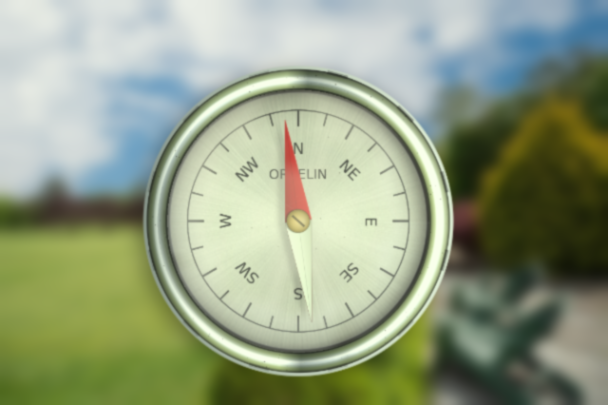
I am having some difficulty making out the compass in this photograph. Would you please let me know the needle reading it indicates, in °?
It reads 352.5 °
